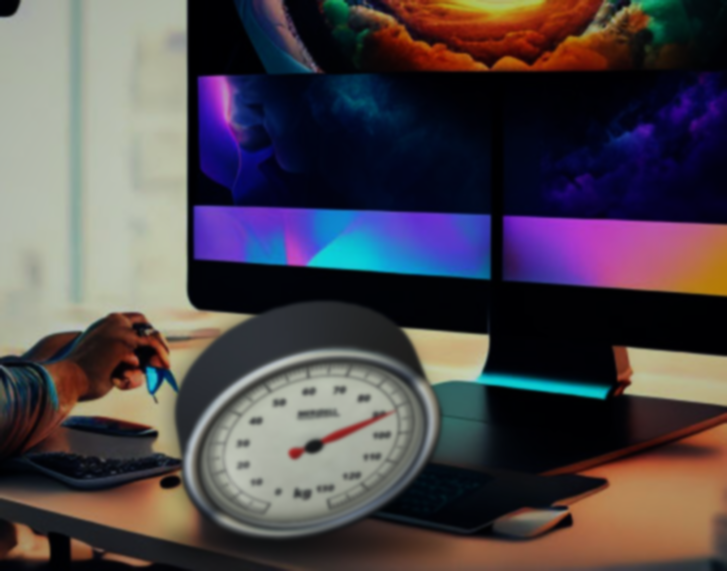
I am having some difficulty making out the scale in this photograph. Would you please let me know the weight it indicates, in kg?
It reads 90 kg
